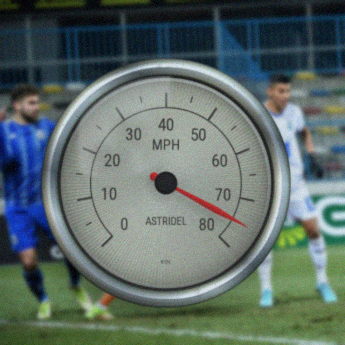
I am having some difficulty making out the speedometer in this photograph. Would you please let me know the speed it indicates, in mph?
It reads 75 mph
